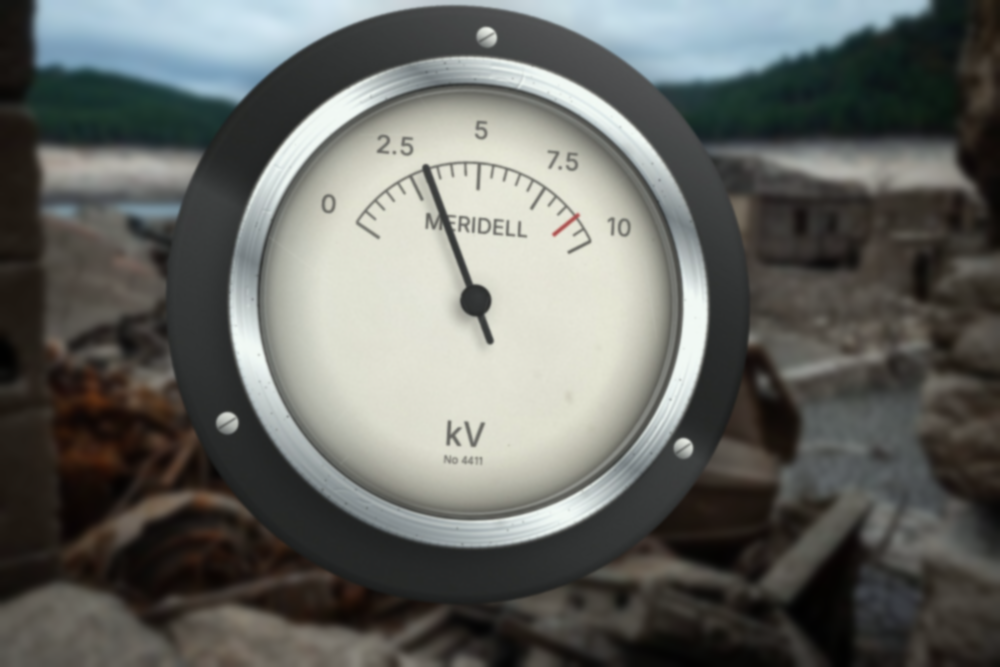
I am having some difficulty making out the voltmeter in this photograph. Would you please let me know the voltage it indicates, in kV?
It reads 3 kV
